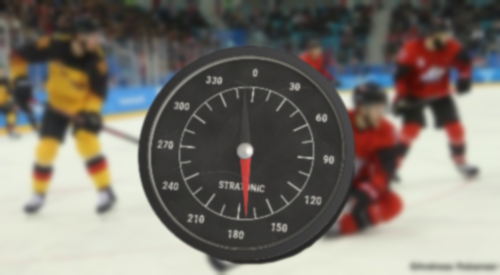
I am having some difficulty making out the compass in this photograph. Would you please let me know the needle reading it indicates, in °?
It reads 172.5 °
